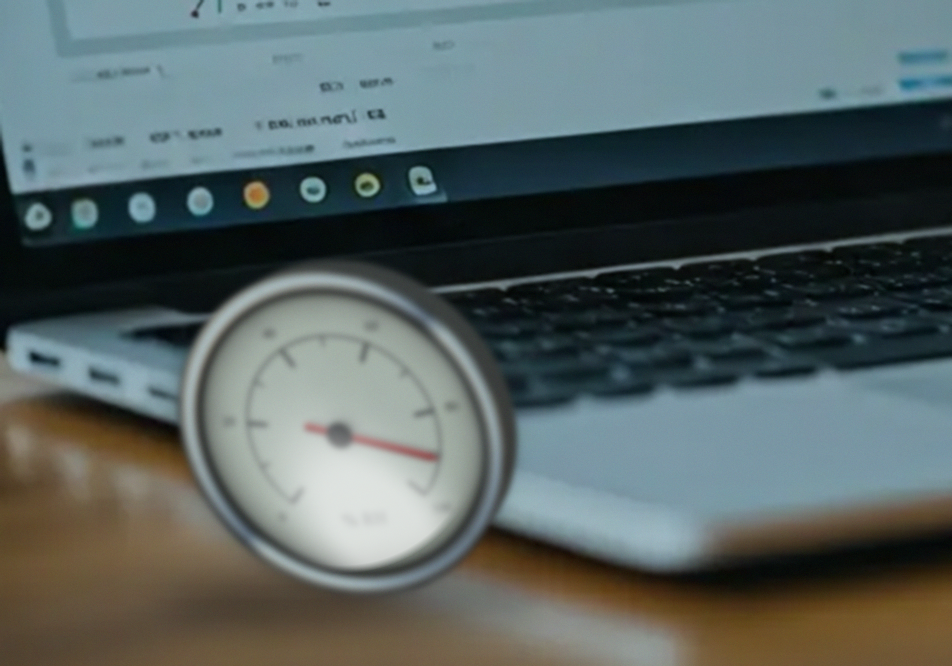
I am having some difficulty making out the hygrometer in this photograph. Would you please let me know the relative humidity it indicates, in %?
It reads 90 %
